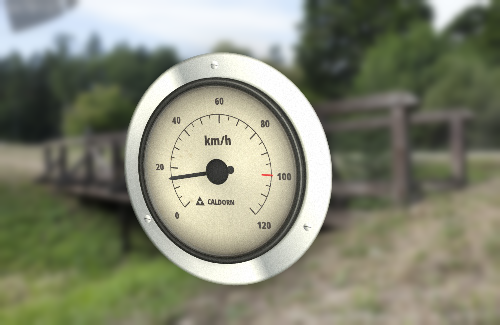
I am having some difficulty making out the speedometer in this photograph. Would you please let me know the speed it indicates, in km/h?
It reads 15 km/h
